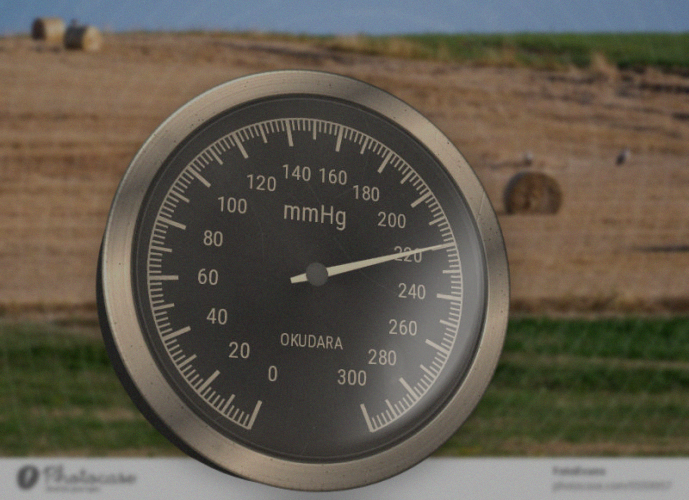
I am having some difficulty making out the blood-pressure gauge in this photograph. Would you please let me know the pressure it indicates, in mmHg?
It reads 220 mmHg
